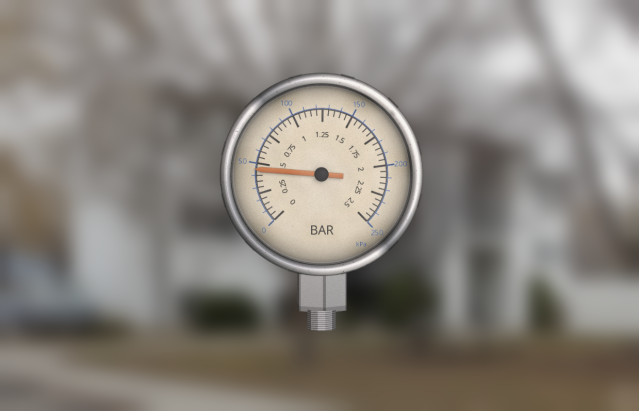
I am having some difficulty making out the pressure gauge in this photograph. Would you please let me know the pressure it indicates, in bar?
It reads 0.45 bar
